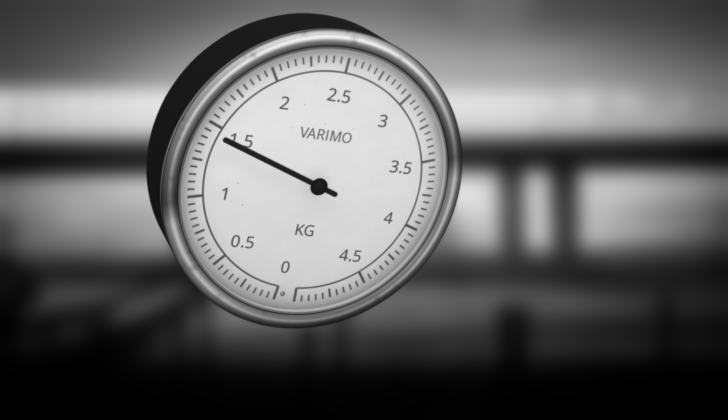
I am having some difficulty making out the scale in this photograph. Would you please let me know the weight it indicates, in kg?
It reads 1.45 kg
